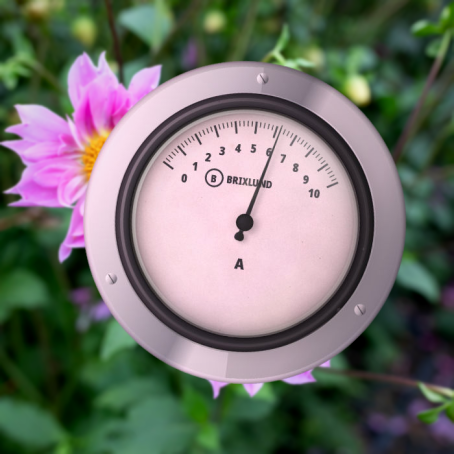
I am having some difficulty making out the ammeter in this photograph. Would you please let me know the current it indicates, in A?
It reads 6.2 A
